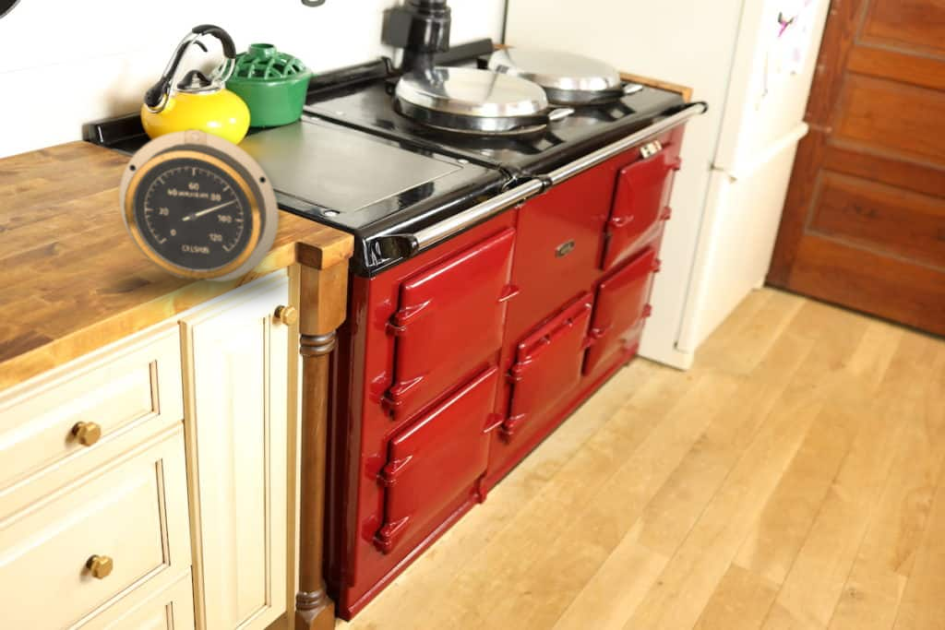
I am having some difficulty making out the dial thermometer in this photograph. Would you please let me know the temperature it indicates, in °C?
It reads 88 °C
